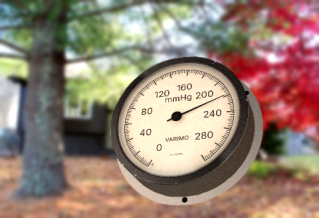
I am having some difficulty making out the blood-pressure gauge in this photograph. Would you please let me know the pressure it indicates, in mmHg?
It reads 220 mmHg
